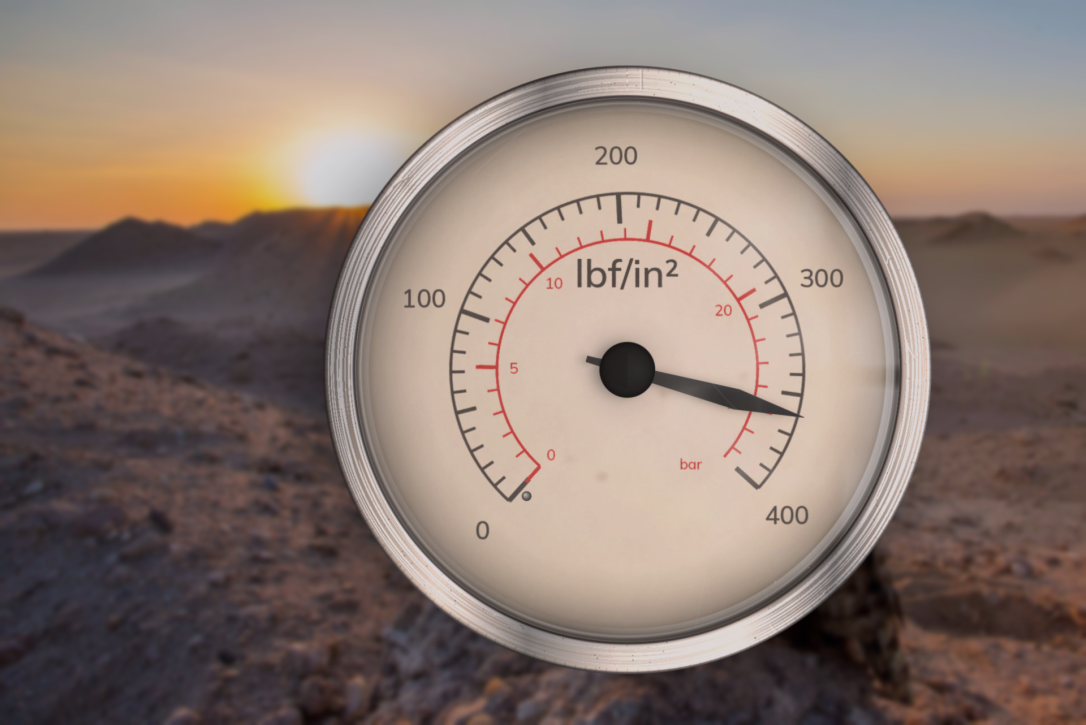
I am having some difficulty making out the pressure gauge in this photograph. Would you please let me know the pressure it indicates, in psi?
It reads 360 psi
